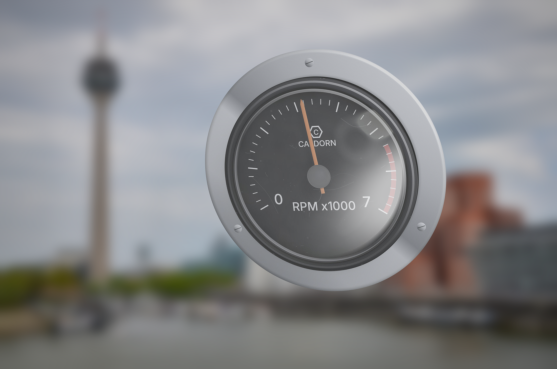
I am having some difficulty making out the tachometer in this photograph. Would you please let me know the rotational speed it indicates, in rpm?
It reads 3200 rpm
